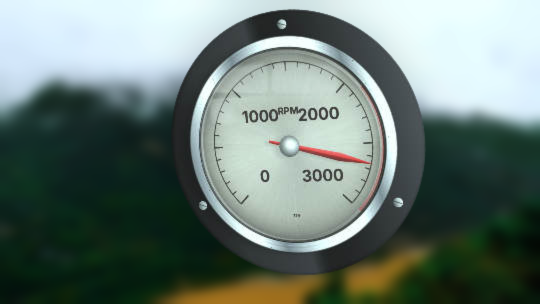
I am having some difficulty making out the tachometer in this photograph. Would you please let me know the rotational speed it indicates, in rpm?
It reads 2650 rpm
